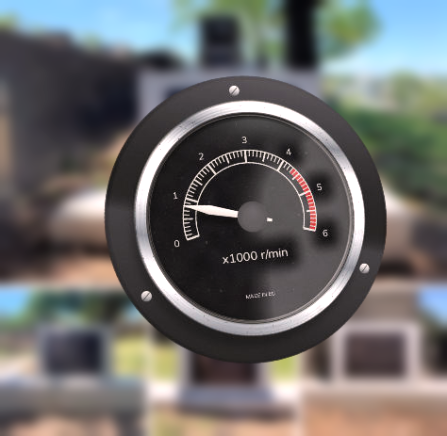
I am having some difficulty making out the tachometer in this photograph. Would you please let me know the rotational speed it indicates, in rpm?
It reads 800 rpm
